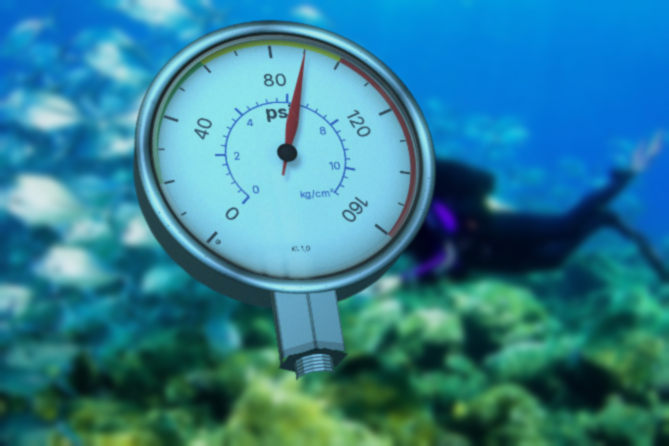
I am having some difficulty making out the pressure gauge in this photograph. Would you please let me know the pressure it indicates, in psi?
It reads 90 psi
